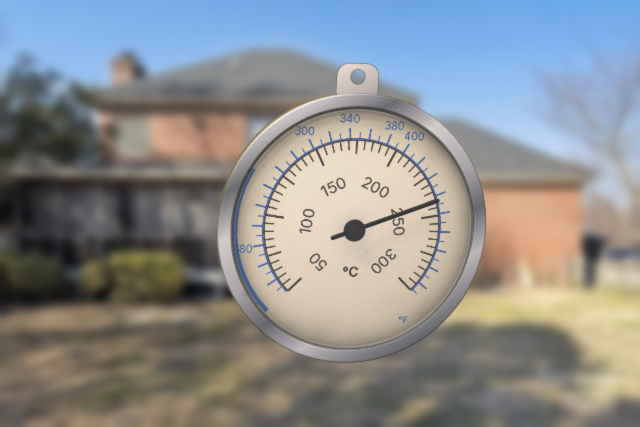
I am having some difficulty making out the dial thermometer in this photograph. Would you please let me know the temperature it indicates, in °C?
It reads 240 °C
